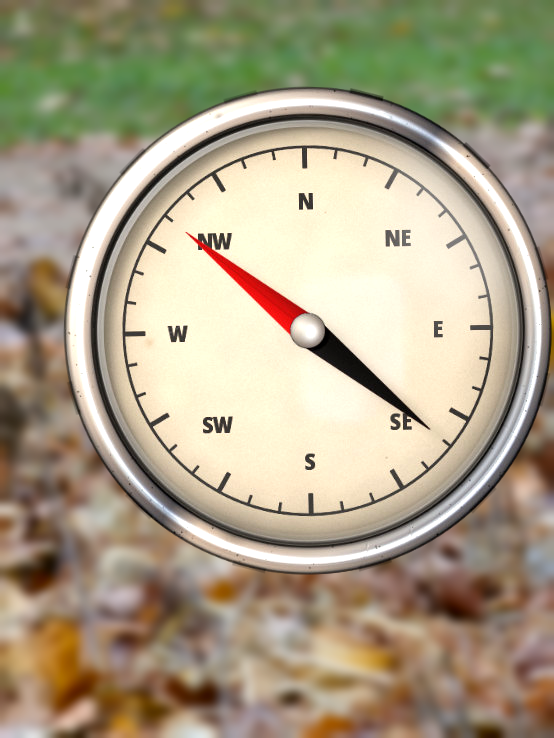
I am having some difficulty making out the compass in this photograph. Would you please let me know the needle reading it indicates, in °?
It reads 310 °
